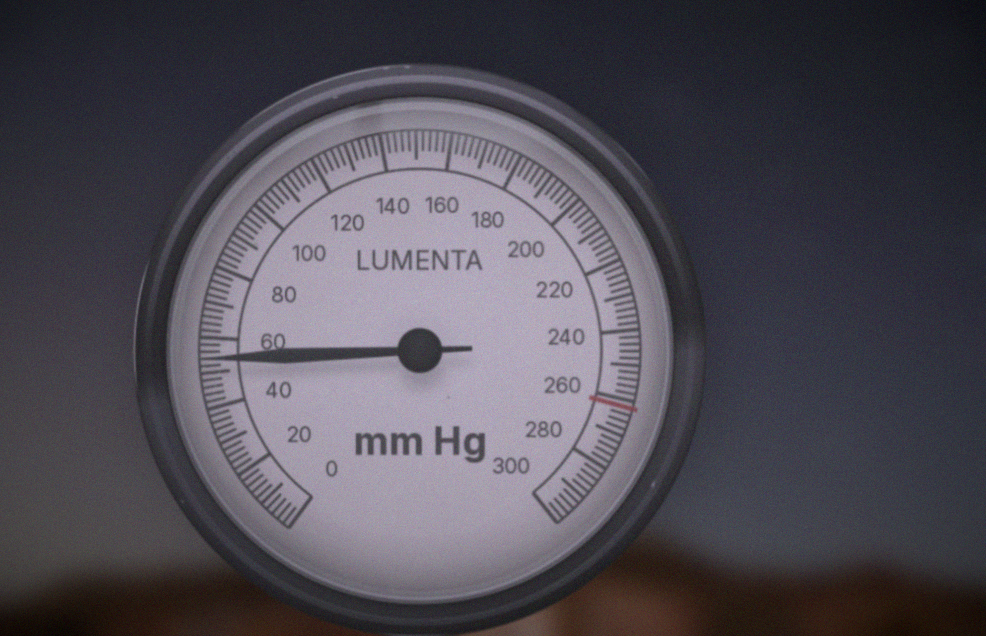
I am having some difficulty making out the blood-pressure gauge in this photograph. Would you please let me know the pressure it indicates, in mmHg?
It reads 54 mmHg
